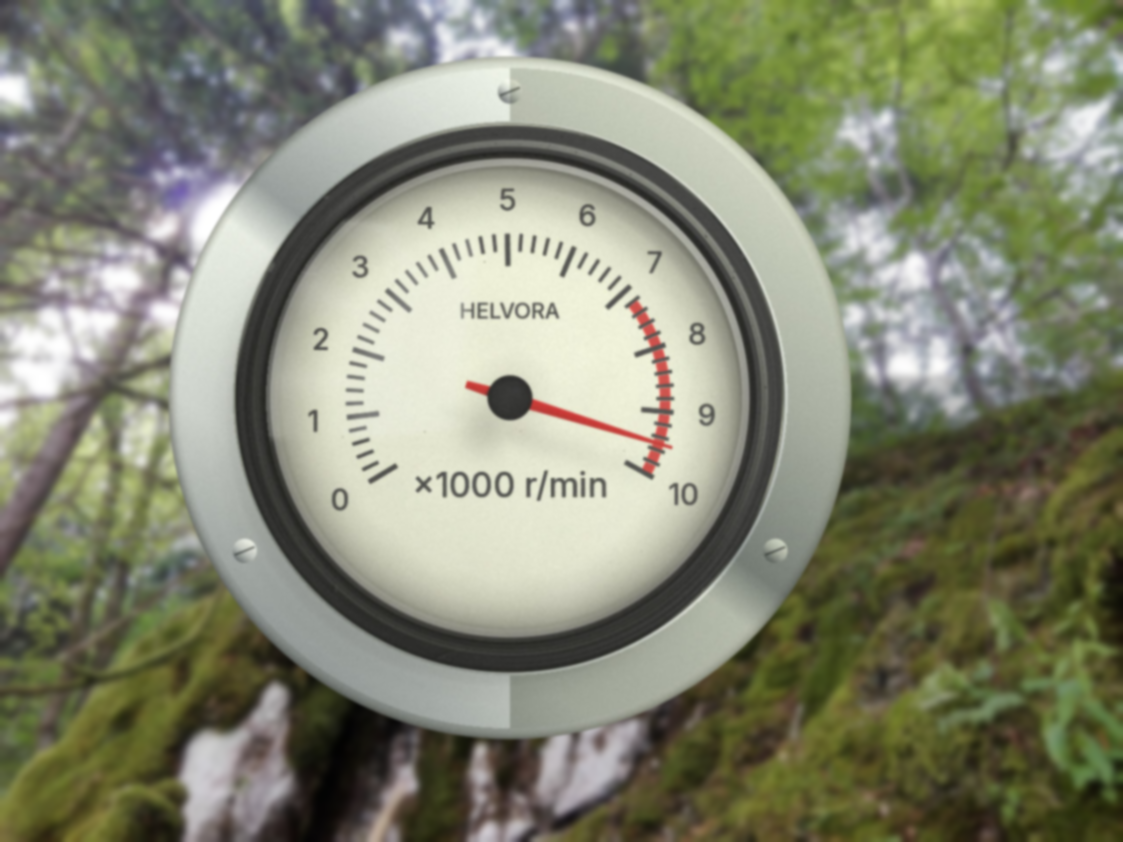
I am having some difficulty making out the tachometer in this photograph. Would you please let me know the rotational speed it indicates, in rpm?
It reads 9500 rpm
